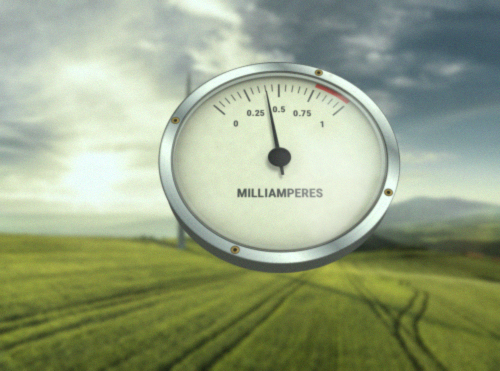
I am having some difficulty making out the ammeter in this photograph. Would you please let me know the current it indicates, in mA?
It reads 0.4 mA
